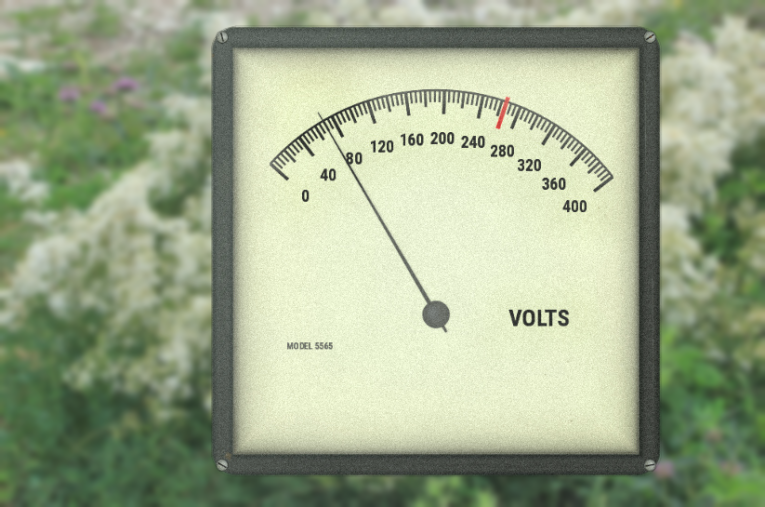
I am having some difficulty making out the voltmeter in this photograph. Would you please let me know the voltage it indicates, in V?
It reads 70 V
